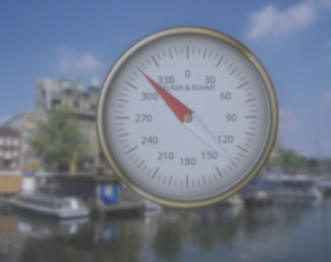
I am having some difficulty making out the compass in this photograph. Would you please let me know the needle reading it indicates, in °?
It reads 315 °
